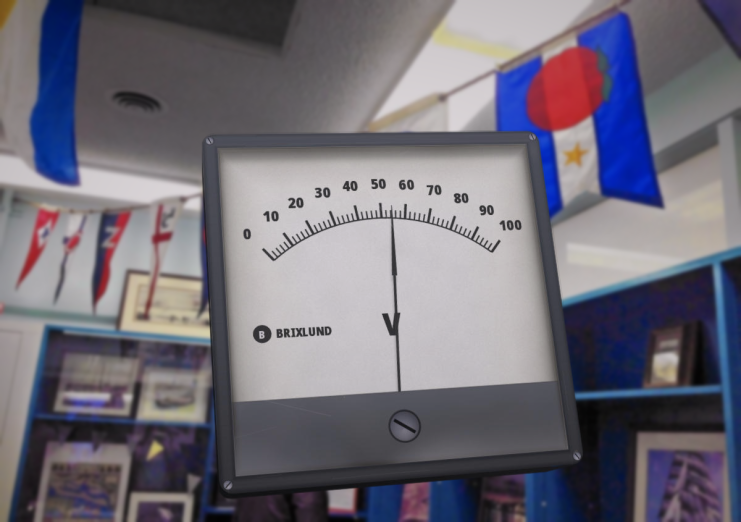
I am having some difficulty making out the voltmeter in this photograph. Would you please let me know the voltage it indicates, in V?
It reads 54 V
